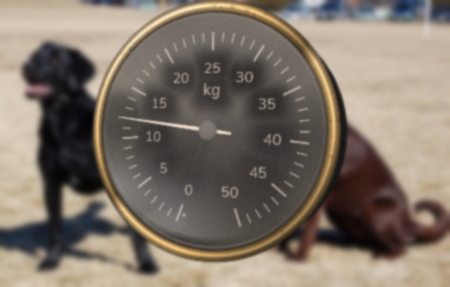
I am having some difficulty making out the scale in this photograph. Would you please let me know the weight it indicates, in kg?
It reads 12 kg
